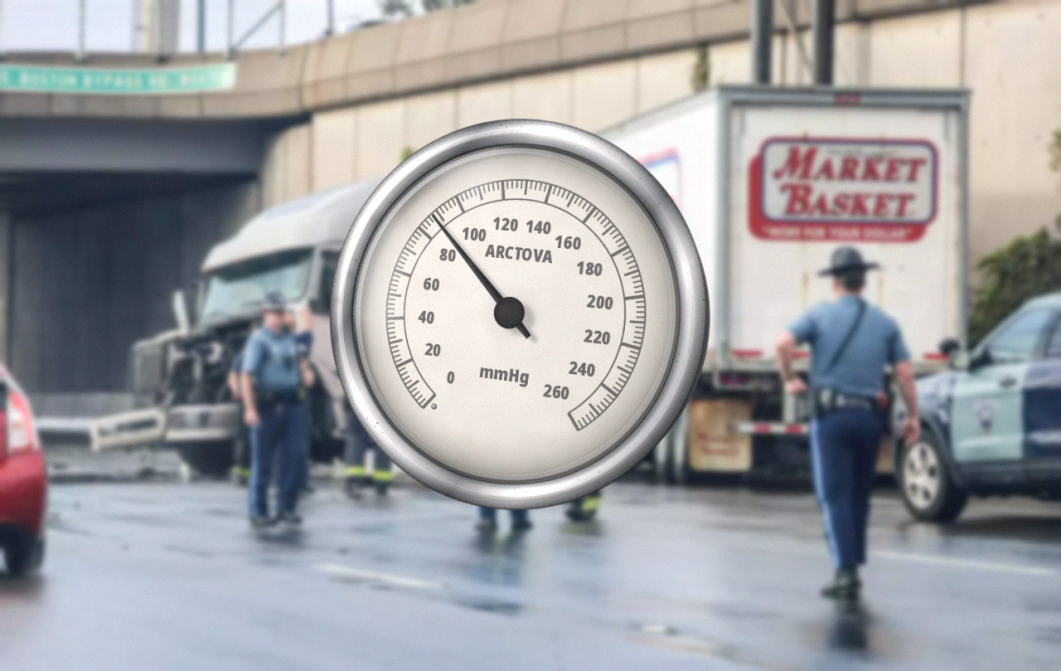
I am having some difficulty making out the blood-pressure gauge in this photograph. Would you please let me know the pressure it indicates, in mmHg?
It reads 88 mmHg
